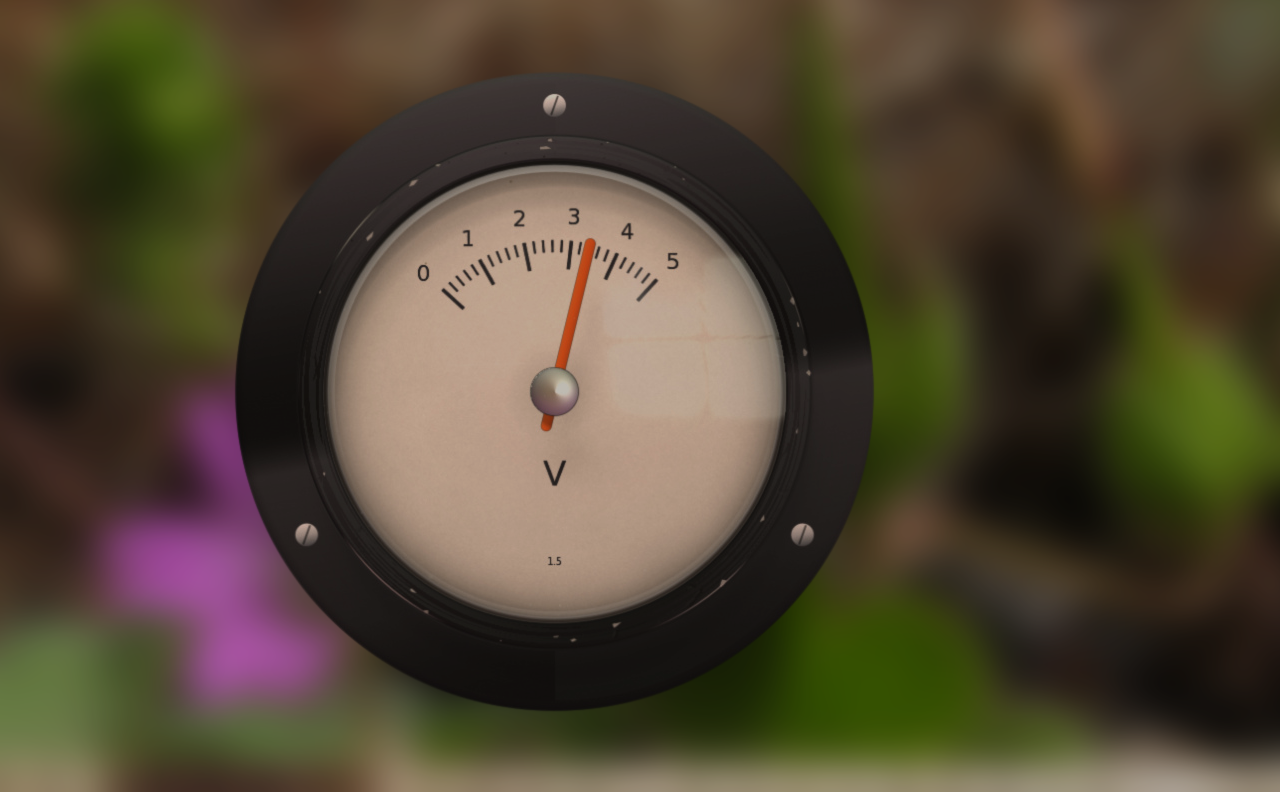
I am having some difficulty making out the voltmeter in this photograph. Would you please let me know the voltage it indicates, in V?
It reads 3.4 V
